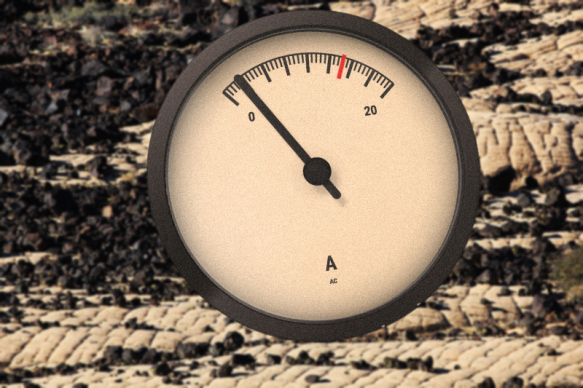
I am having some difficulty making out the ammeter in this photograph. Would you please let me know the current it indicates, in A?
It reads 2 A
